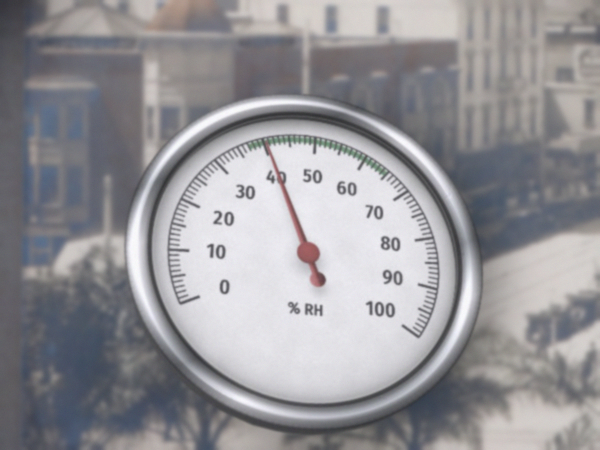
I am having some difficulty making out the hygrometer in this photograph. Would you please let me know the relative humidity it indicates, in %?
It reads 40 %
